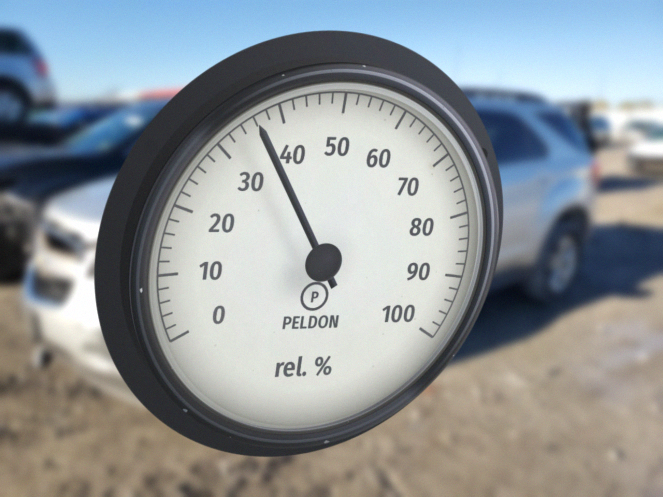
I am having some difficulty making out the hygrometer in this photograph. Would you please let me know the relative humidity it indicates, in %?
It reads 36 %
